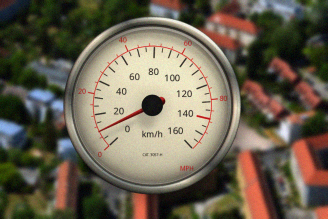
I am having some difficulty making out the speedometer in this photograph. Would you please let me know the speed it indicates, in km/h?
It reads 10 km/h
